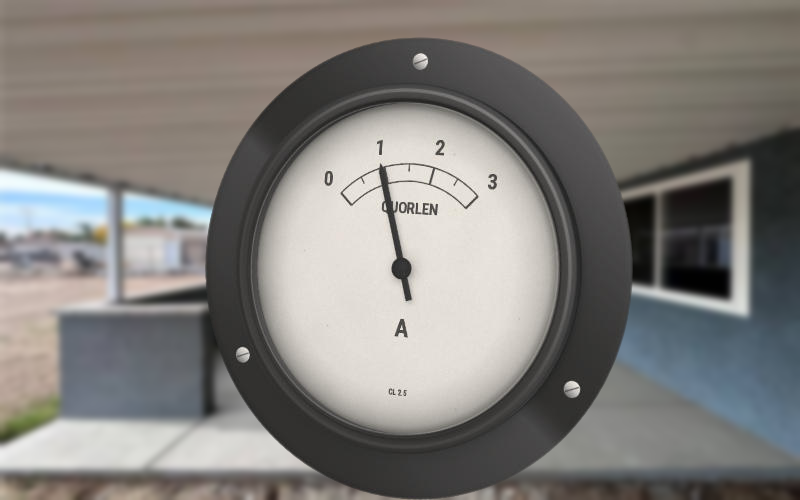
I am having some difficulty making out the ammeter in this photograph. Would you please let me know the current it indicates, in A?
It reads 1 A
